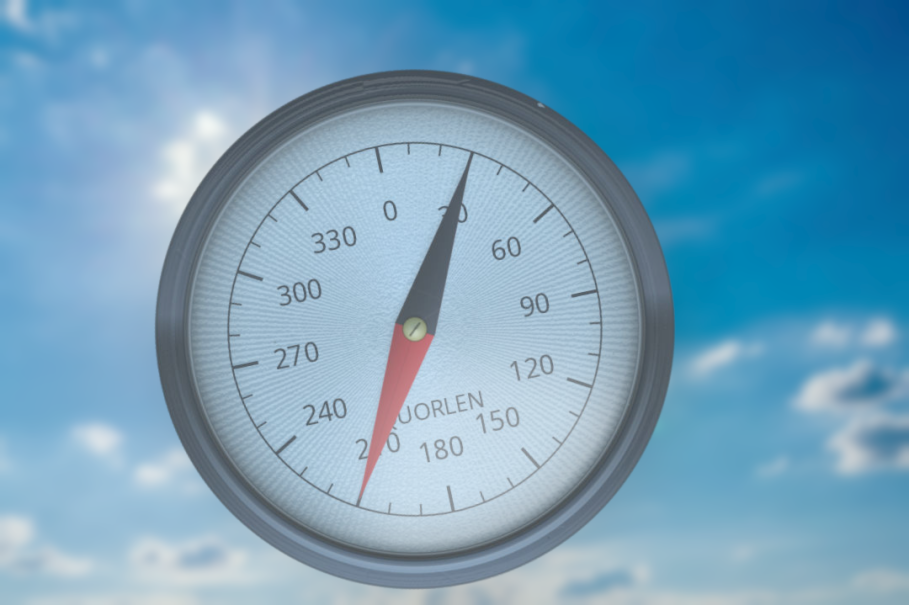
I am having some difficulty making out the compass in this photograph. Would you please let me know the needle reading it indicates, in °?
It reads 210 °
